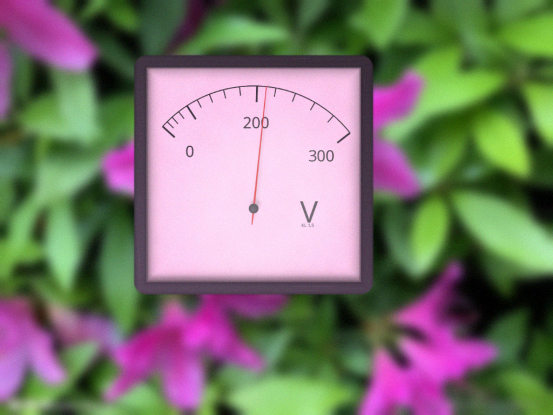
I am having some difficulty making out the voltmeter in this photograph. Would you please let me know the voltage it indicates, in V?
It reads 210 V
